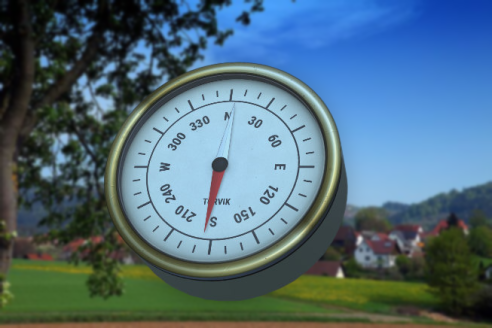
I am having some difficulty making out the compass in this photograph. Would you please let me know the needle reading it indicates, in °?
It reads 185 °
